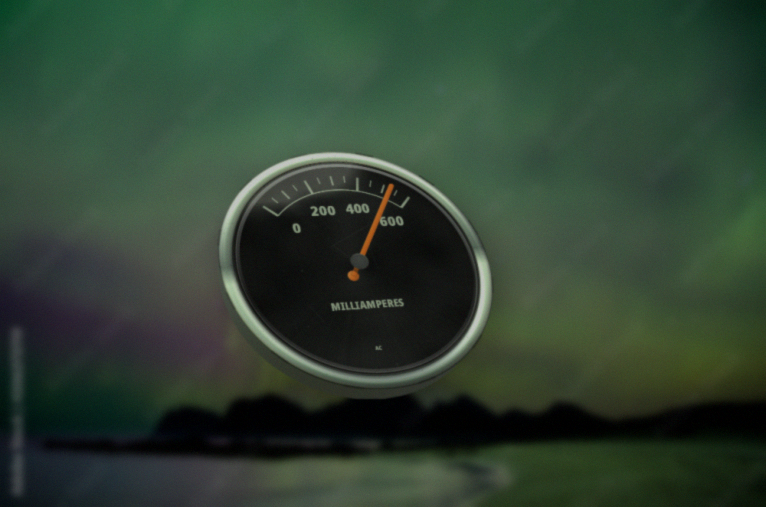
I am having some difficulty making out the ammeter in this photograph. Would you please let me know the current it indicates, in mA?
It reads 525 mA
